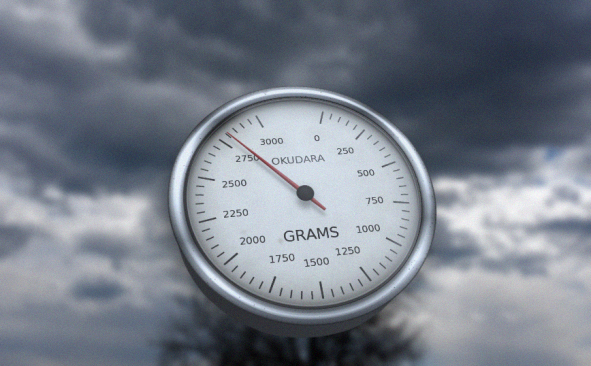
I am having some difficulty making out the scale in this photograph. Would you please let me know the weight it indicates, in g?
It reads 2800 g
